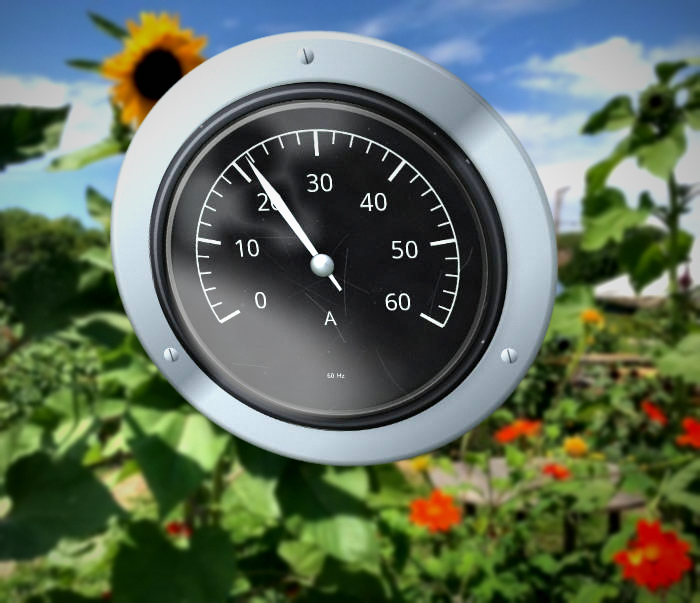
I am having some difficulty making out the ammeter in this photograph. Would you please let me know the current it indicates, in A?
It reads 22 A
